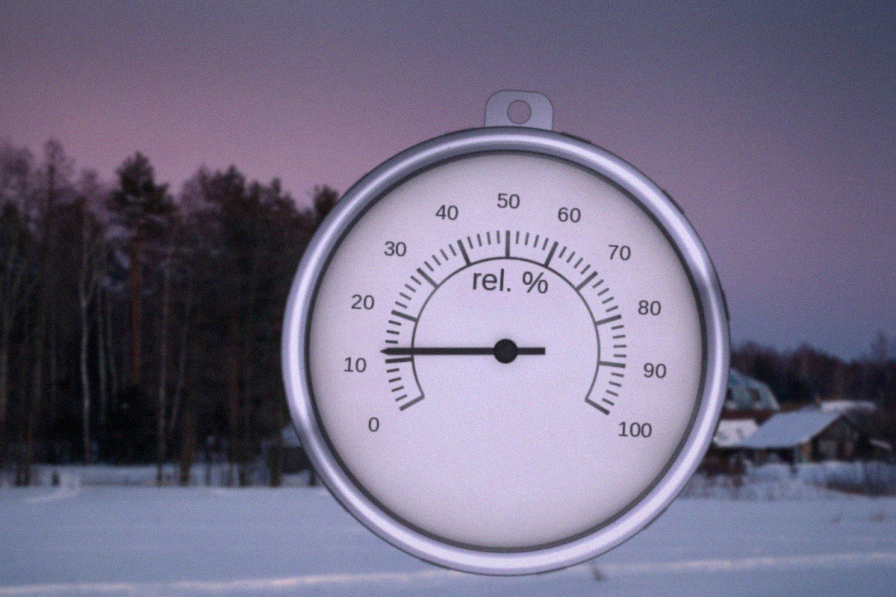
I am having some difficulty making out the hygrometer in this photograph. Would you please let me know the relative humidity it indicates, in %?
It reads 12 %
